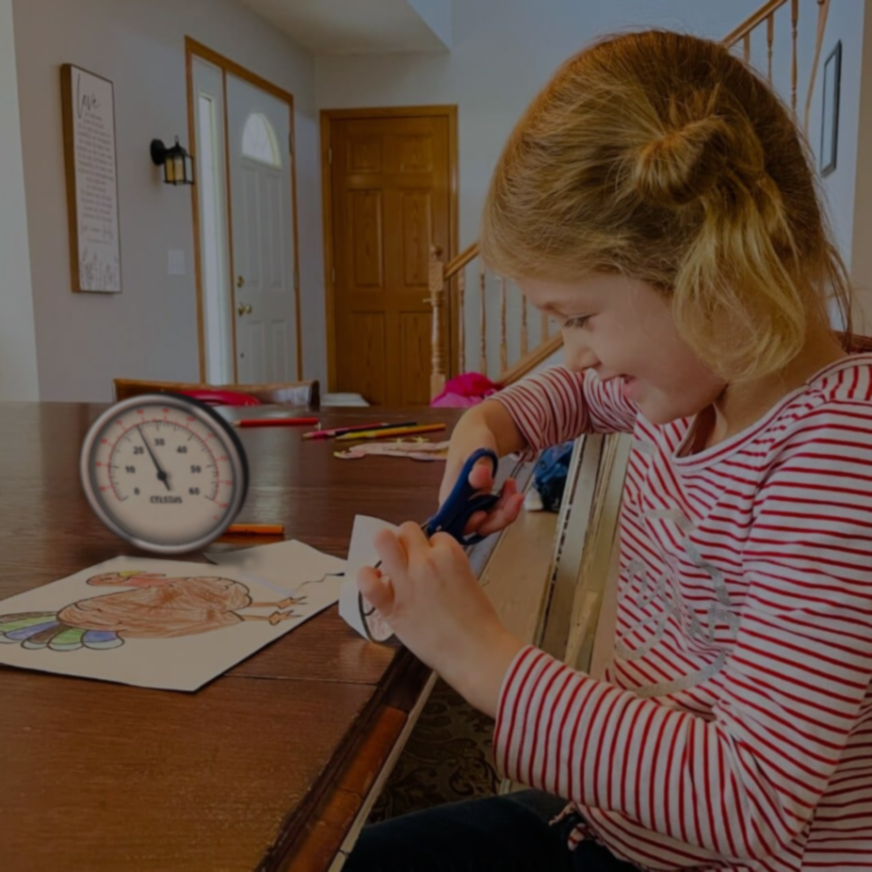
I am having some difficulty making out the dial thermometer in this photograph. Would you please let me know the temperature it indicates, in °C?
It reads 25 °C
